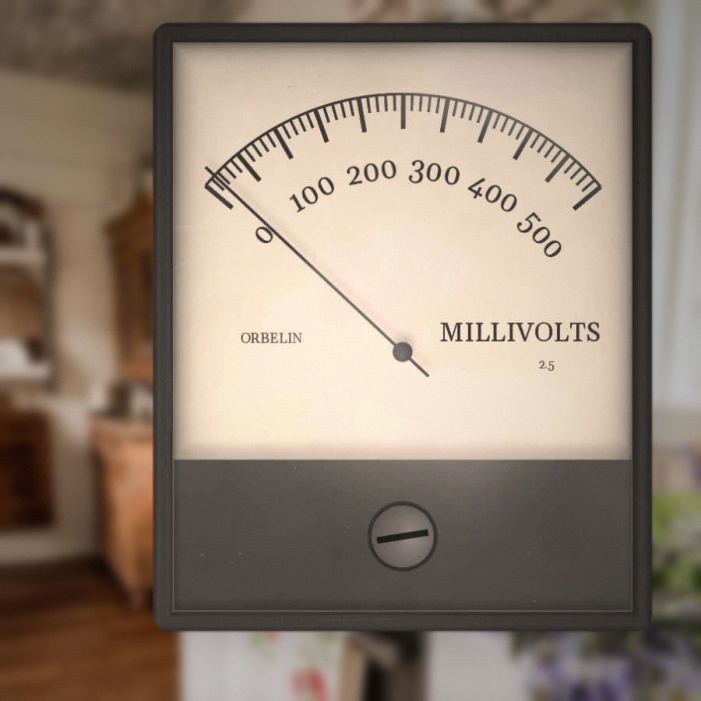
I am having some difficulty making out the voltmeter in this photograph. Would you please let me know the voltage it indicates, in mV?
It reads 15 mV
